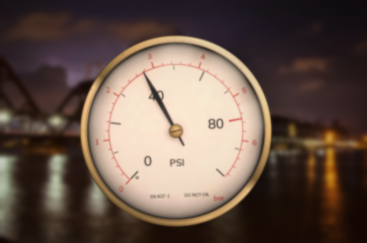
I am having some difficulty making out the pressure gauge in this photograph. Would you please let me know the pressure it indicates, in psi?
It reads 40 psi
